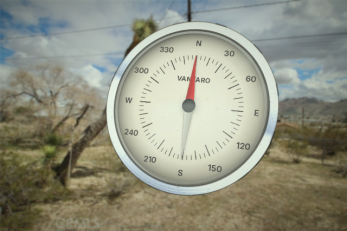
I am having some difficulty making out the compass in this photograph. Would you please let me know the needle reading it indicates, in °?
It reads 0 °
